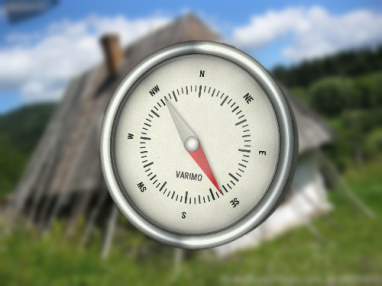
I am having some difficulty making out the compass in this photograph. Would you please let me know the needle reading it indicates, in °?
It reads 140 °
